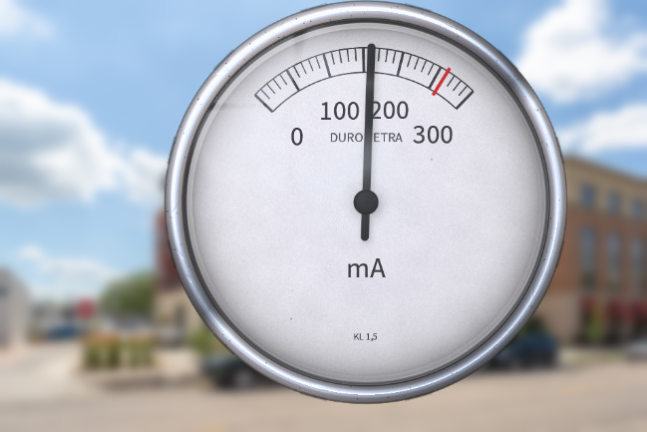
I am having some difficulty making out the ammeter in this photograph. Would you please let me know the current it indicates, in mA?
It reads 160 mA
